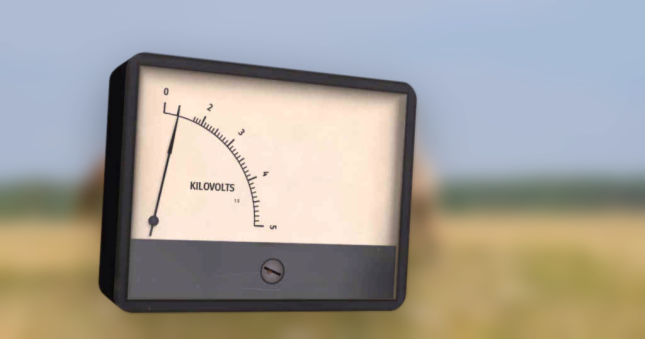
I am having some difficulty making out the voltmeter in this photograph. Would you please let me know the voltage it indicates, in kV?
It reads 1 kV
